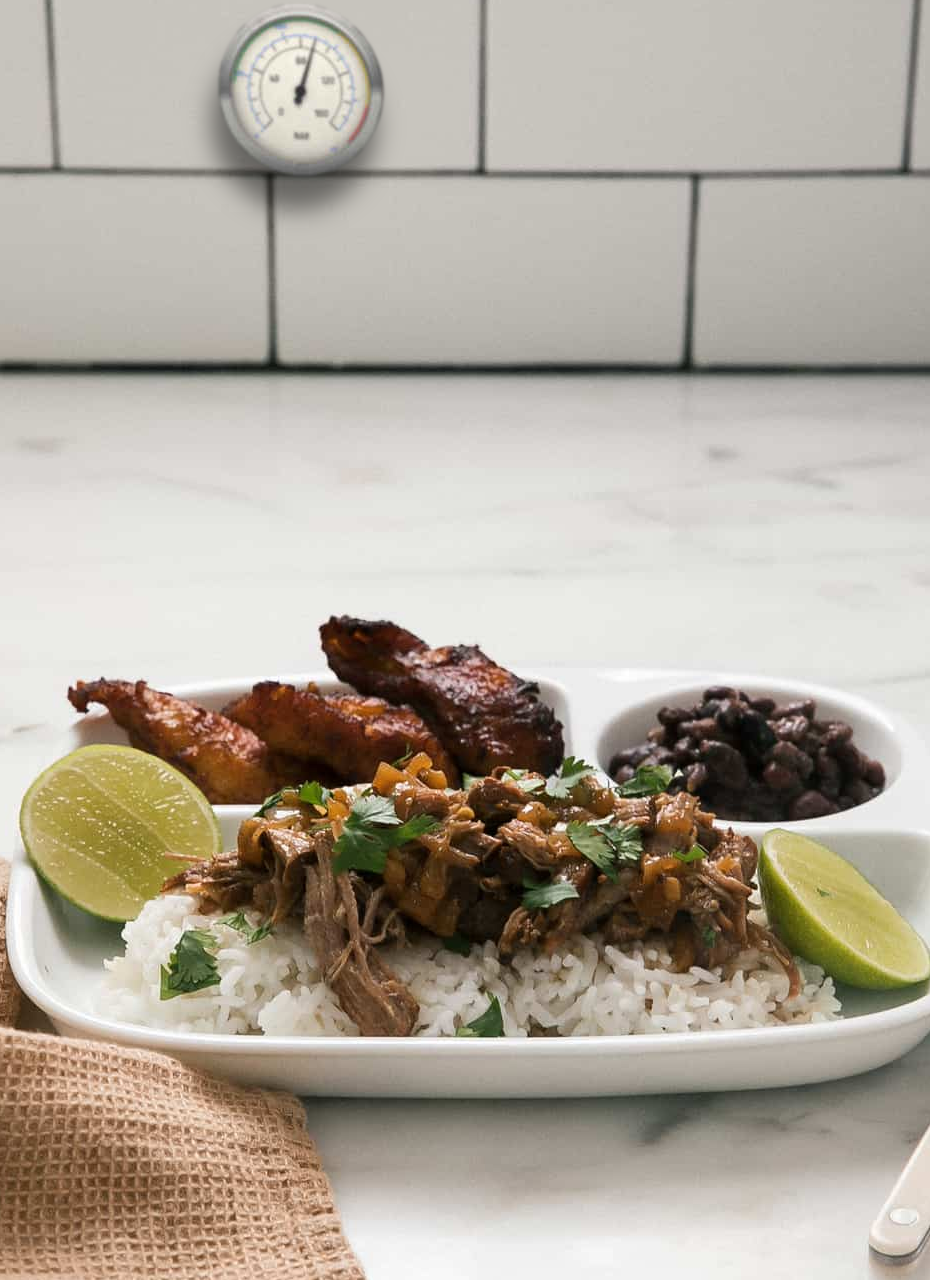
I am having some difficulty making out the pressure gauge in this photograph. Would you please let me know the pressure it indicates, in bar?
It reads 90 bar
